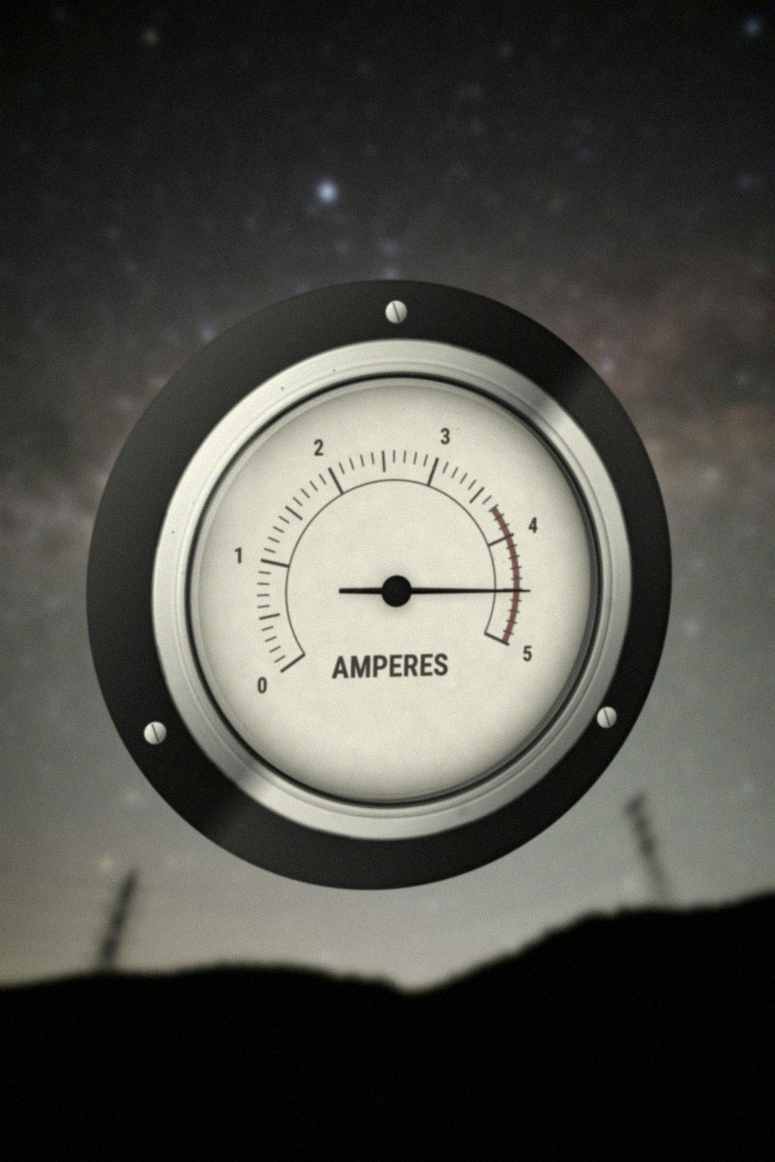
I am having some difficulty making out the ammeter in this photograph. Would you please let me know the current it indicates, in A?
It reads 4.5 A
